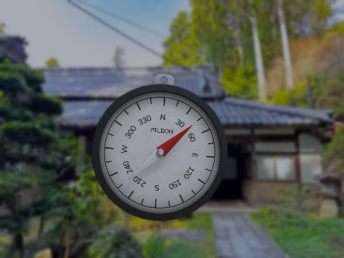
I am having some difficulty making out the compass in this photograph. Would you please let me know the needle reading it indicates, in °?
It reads 45 °
